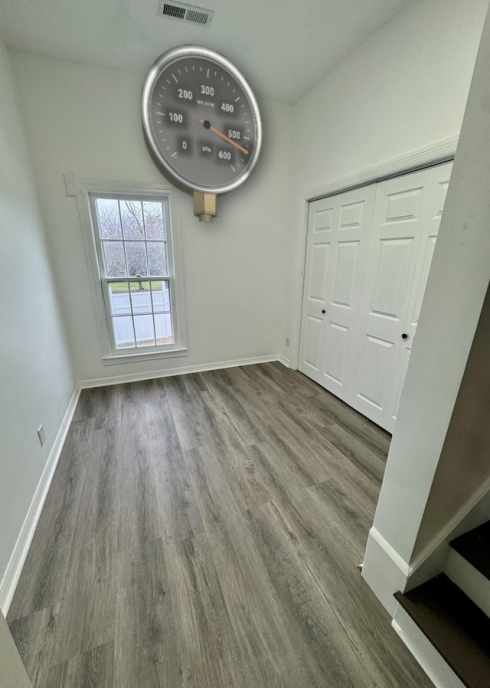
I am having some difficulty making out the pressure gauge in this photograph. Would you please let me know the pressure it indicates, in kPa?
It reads 540 kPa
